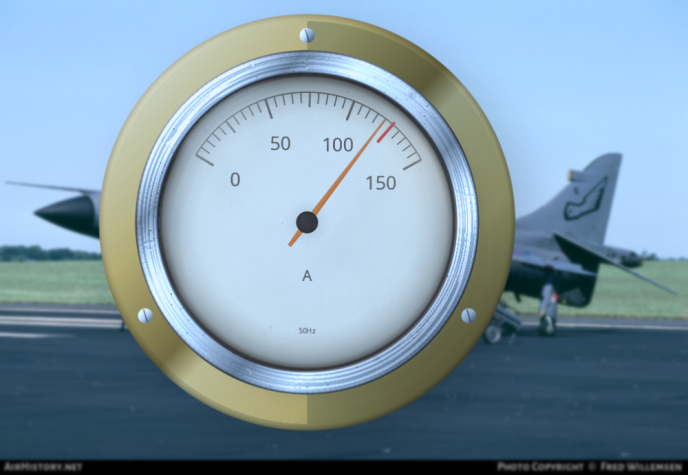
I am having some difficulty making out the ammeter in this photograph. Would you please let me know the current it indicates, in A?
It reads 120 A
